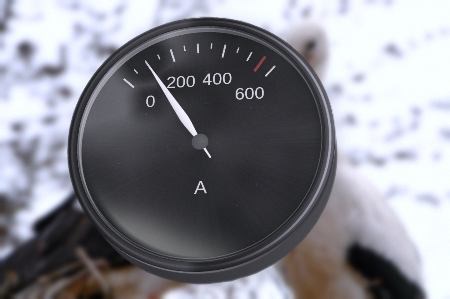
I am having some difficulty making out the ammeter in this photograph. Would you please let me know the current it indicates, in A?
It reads 100 A
